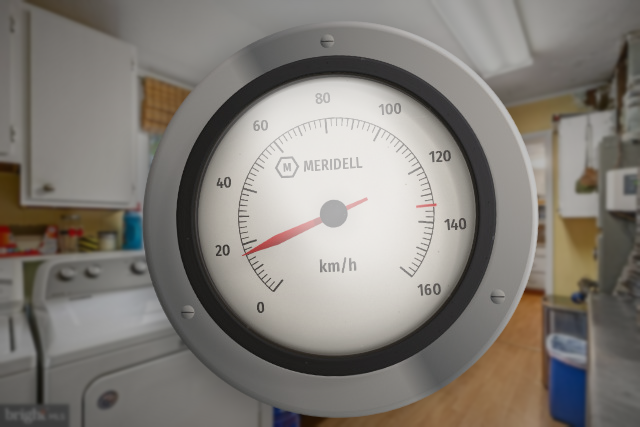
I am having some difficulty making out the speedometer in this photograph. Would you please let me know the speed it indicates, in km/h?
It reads 16 km/h
